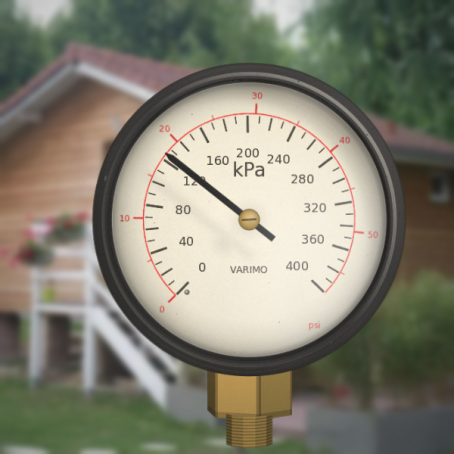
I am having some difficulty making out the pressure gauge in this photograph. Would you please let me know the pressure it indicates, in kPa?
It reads 125 kPa
